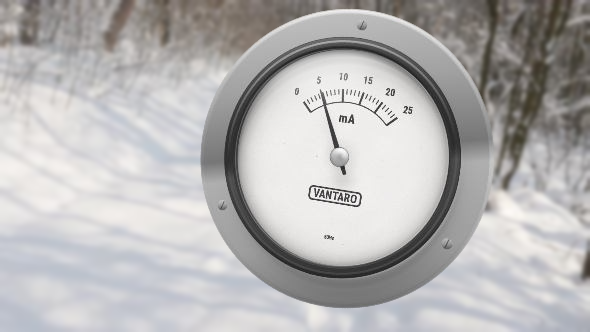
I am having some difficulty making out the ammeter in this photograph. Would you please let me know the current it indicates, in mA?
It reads 5 mA
